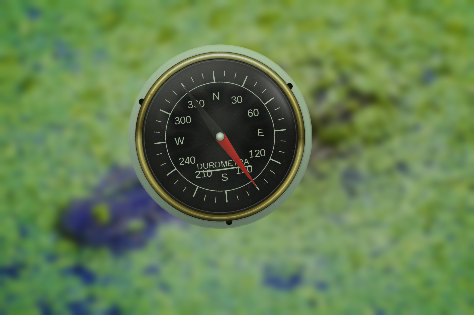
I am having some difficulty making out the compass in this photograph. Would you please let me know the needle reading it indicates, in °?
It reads 150 °
